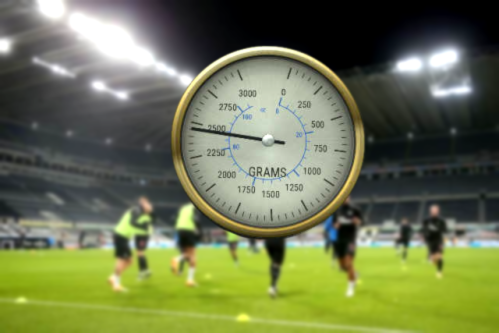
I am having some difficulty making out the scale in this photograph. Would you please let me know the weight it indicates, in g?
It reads 2450 g
